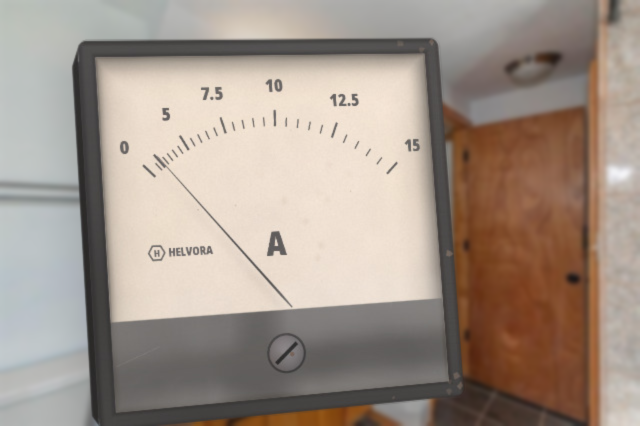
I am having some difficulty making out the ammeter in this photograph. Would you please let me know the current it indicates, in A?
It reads 2.5 A
